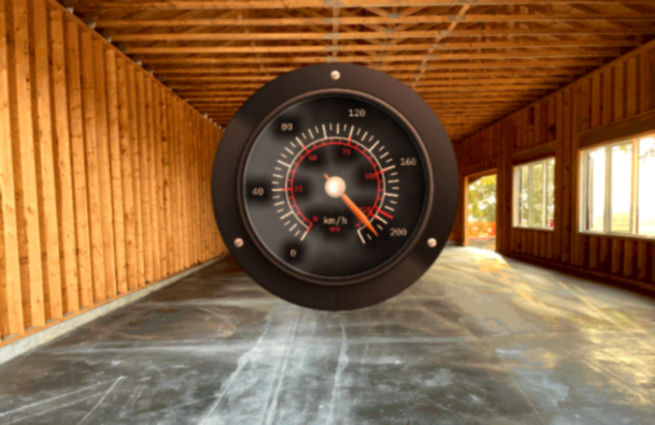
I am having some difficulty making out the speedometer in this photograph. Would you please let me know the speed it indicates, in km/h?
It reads 210 km/h
